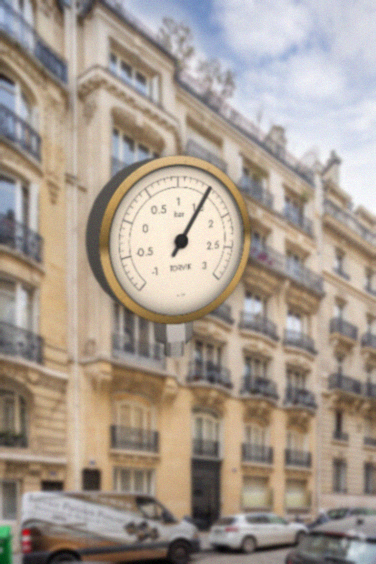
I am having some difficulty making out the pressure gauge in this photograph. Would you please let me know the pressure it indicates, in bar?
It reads 1.5 bar
